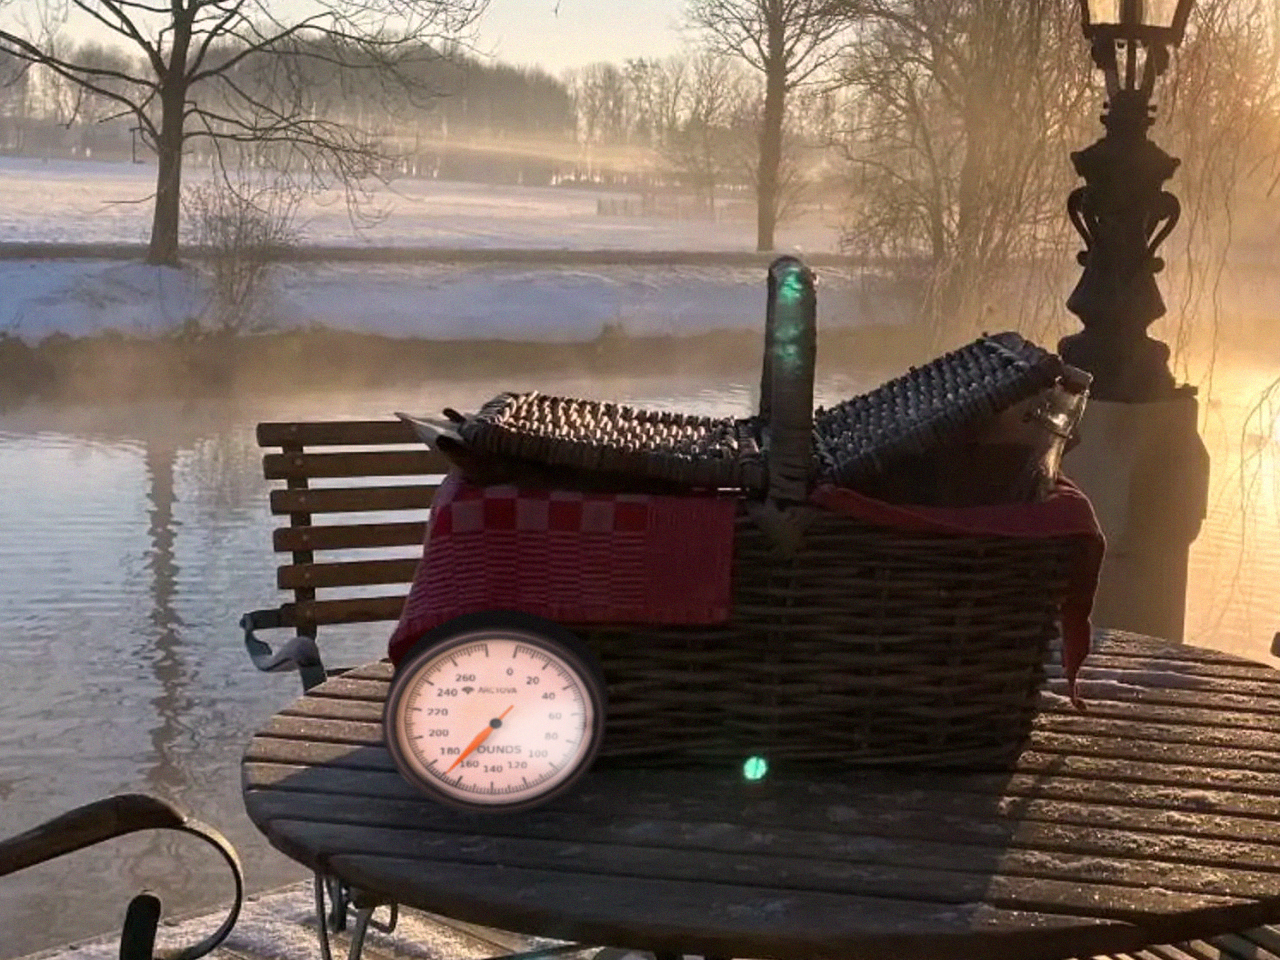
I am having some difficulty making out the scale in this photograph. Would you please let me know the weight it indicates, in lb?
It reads 170 lb
